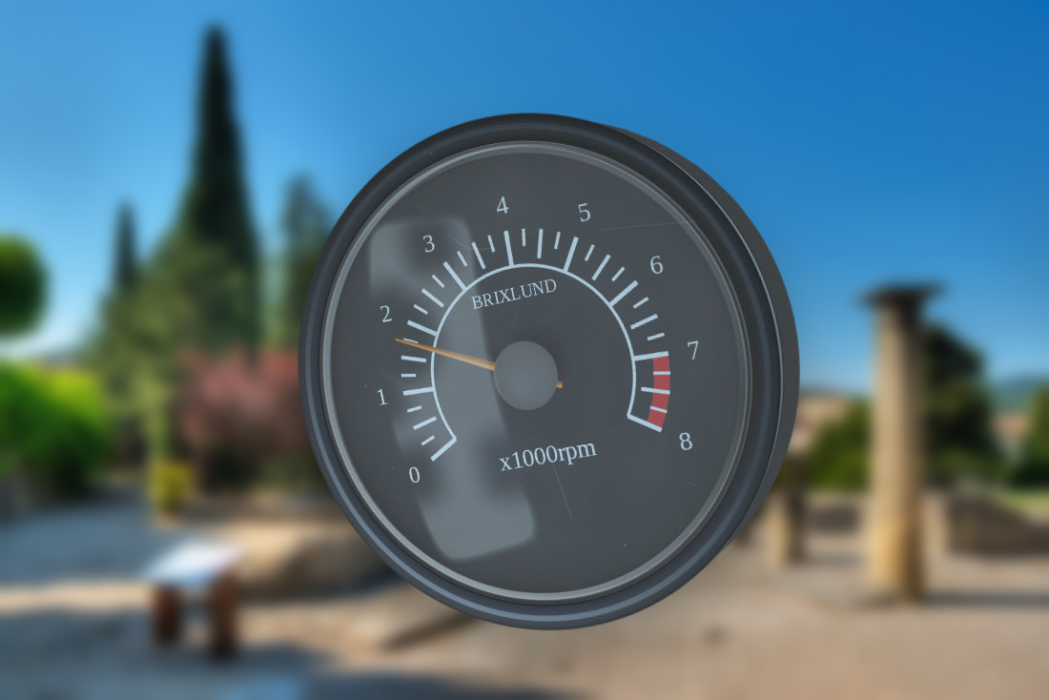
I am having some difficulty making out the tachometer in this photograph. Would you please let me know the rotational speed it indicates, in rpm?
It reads 1750 rpm
